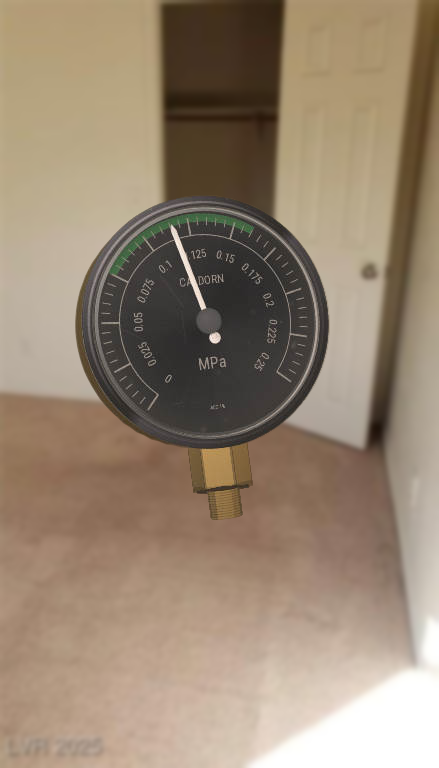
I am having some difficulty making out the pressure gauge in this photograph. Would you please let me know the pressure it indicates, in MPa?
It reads 0.115 MPa
